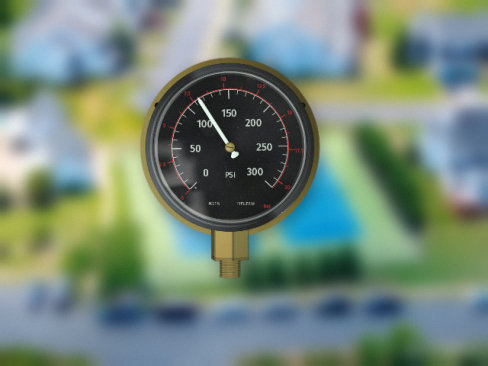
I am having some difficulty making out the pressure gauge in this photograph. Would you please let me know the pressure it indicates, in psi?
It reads 115 psi
